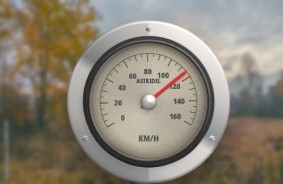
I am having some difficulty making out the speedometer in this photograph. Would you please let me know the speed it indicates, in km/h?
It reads 115 km/h
